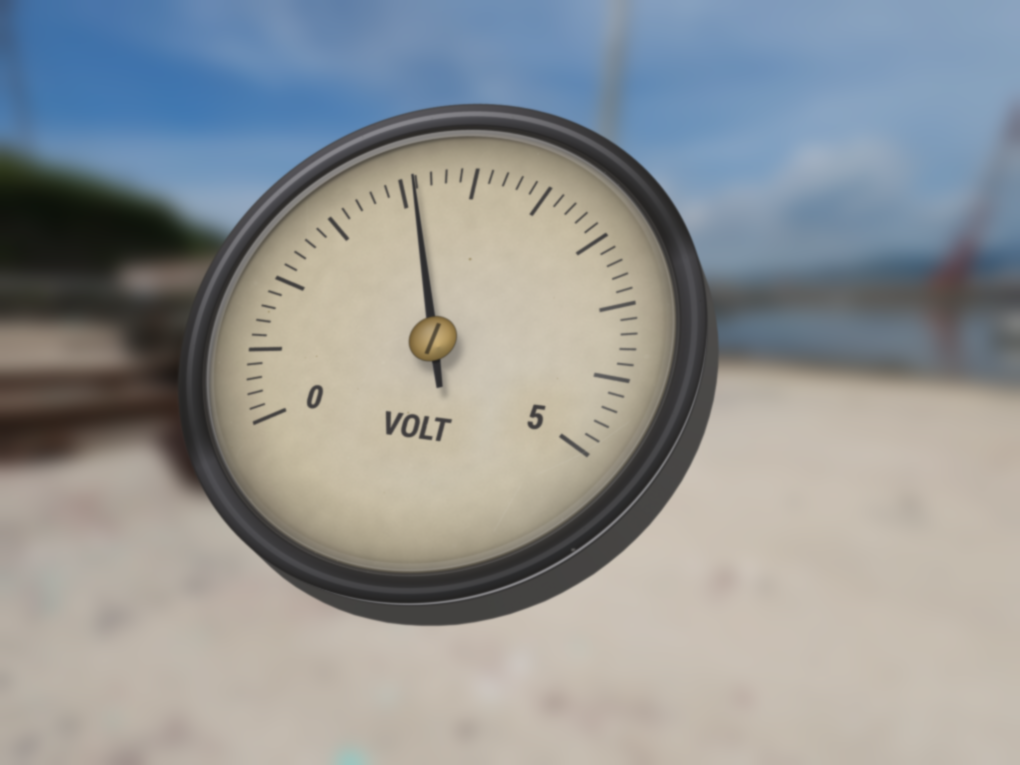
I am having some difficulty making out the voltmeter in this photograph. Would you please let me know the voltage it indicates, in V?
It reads 2.1 V
